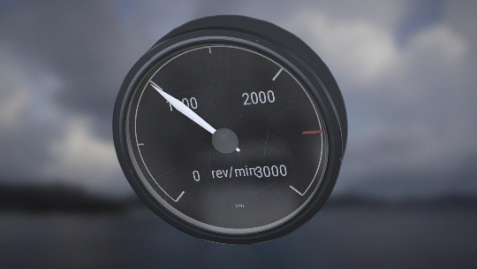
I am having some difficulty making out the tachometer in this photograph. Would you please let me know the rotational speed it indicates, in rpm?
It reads 1000 rpm
